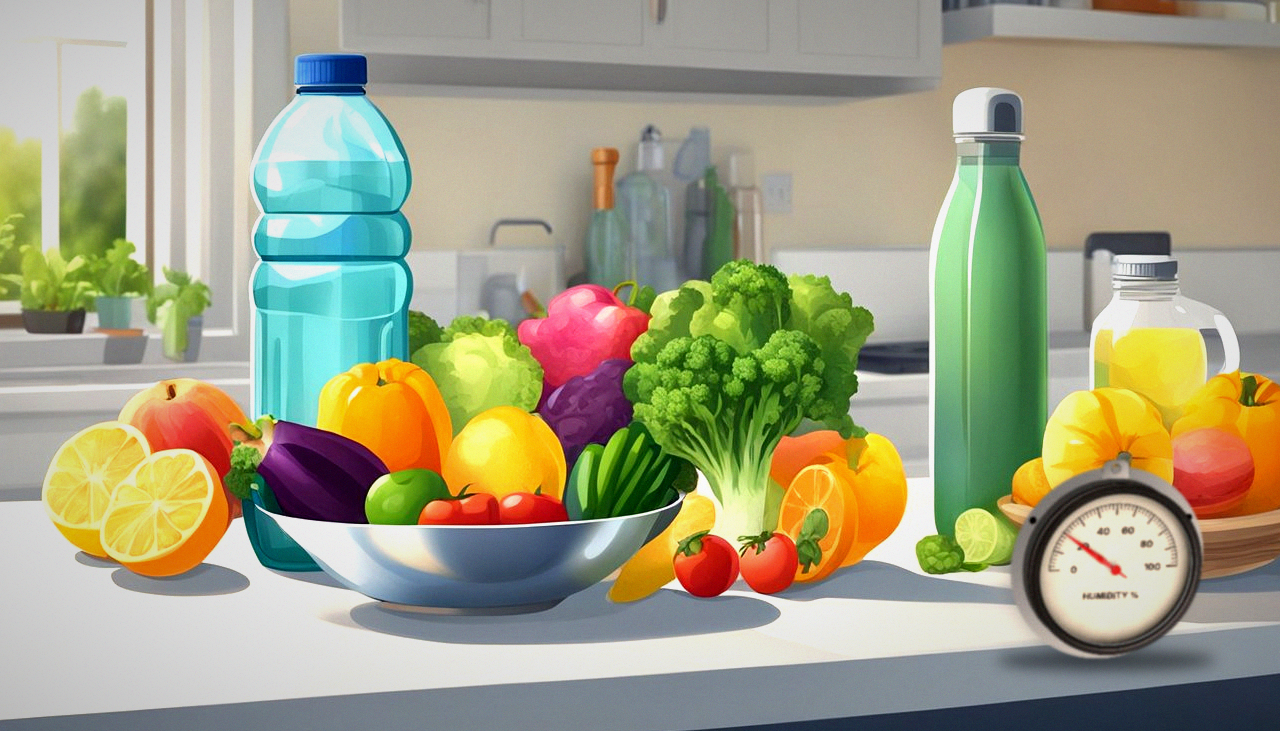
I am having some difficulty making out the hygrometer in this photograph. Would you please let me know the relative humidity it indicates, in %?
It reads 20 %
